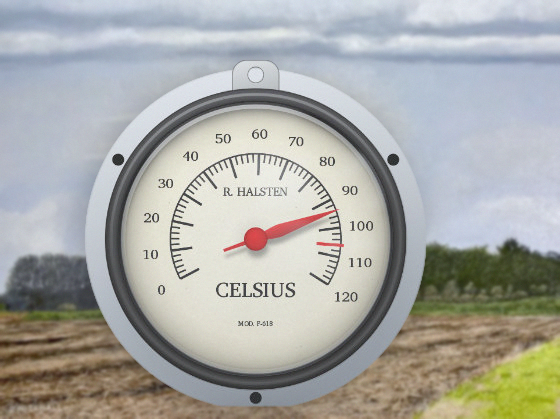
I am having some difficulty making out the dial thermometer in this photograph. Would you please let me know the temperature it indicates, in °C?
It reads 94 °C
